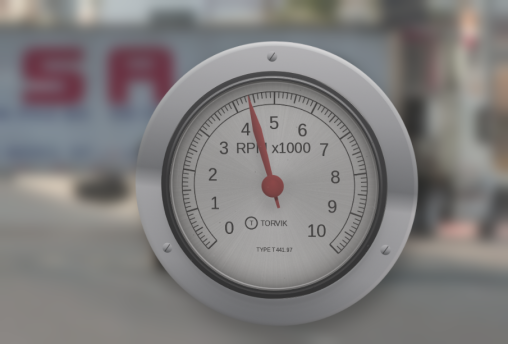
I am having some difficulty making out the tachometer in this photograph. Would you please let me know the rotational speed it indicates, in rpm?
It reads 4400 rpm
